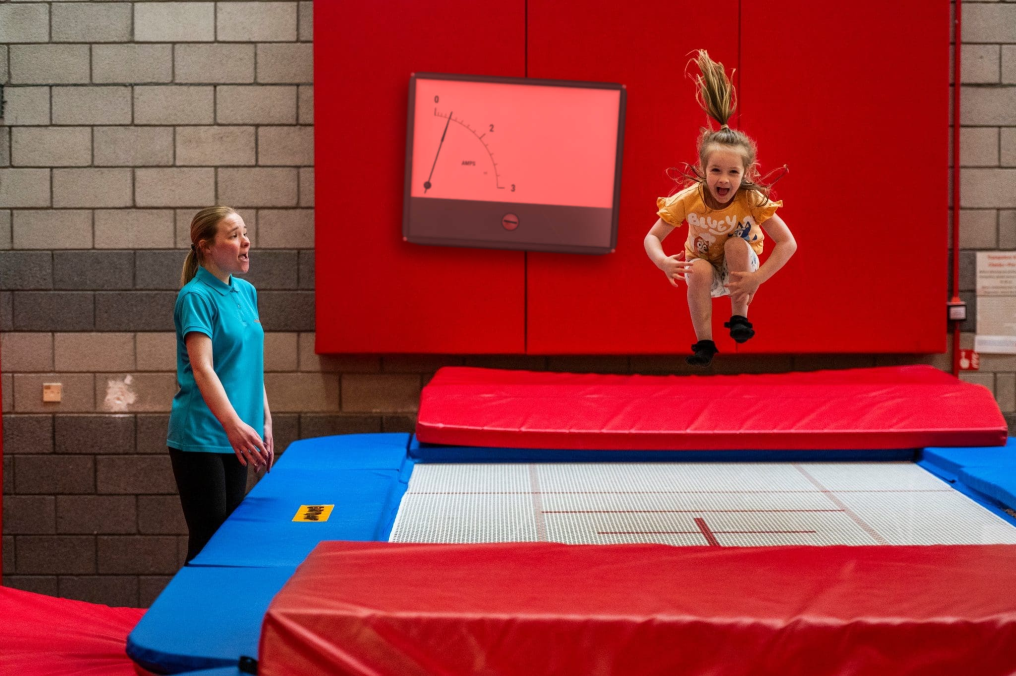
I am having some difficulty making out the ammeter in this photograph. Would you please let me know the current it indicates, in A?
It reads 1 A
